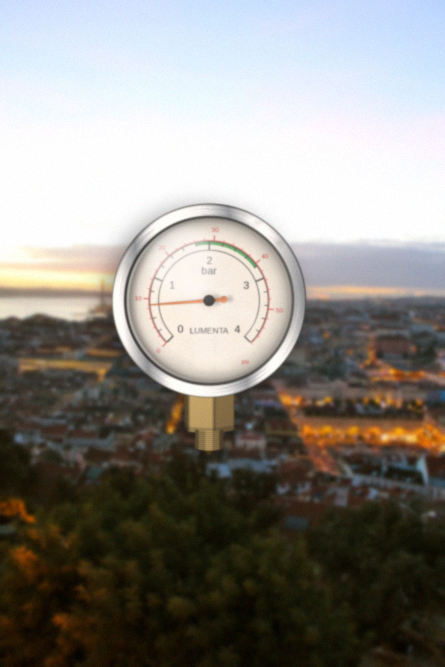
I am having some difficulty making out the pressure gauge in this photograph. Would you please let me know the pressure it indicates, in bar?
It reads 0.6 bar
